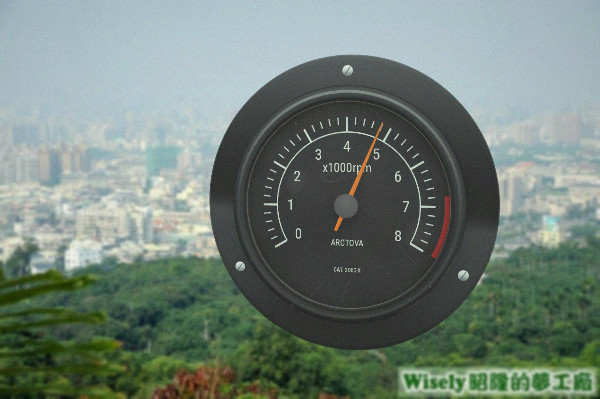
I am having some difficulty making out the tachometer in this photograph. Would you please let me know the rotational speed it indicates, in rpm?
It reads 4800 rpm
